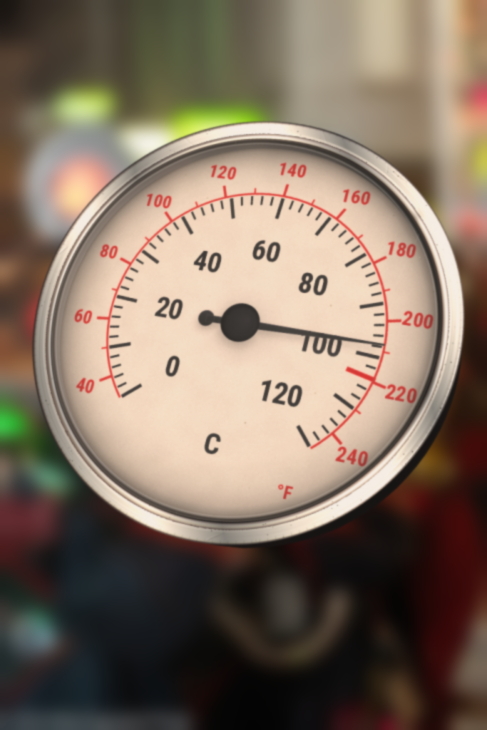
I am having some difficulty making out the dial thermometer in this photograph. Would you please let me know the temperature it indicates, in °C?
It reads 98 °C
